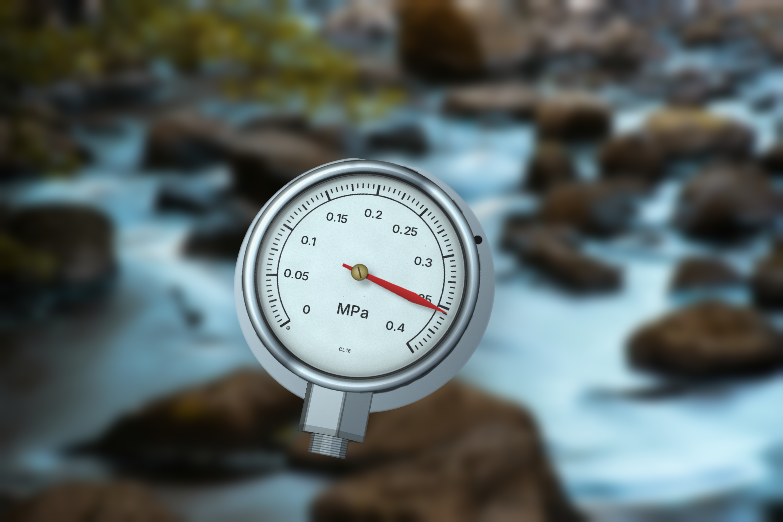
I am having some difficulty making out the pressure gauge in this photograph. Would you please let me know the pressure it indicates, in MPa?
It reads 0.355 MPa
